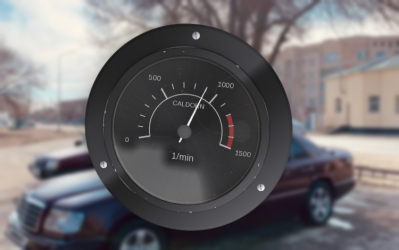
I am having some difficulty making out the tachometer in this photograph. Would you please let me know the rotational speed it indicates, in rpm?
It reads 900 rpm
